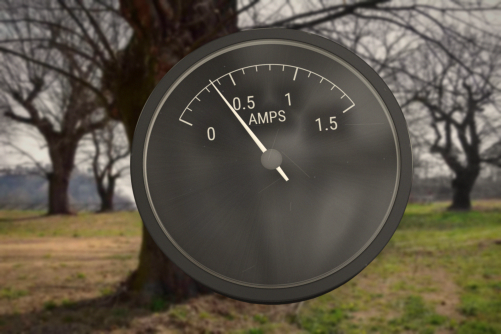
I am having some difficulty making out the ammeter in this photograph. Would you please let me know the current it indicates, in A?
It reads 0.35 A
